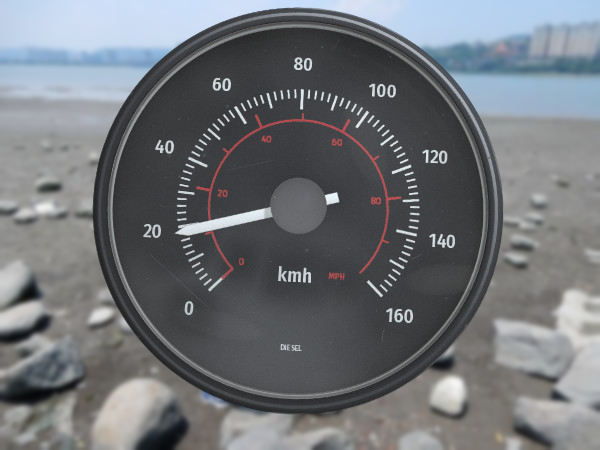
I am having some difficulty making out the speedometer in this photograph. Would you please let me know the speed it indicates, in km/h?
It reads 18 km/h
